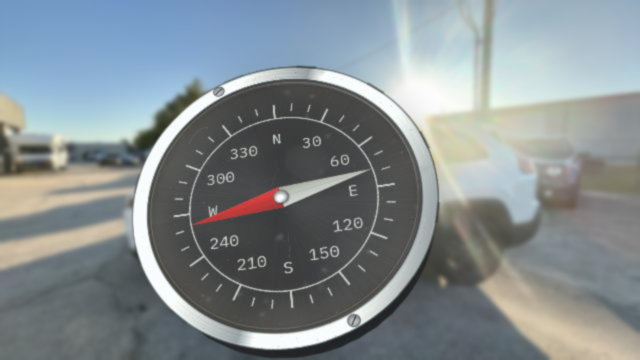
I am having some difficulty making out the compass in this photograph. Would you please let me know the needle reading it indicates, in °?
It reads 260 °
